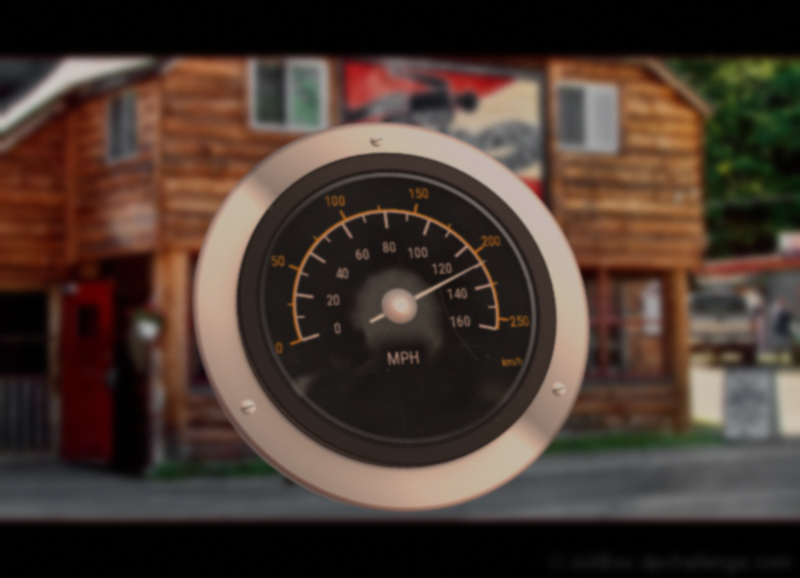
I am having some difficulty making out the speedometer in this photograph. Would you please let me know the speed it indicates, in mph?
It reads 130 mph
